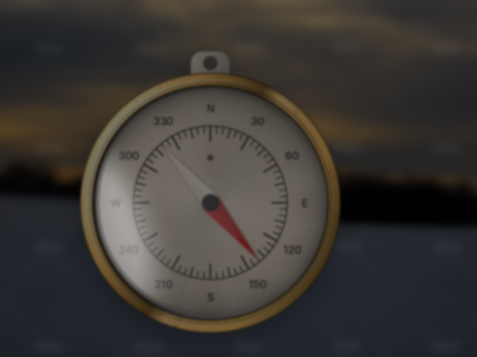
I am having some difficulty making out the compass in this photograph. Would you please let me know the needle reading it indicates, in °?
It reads 140 °
